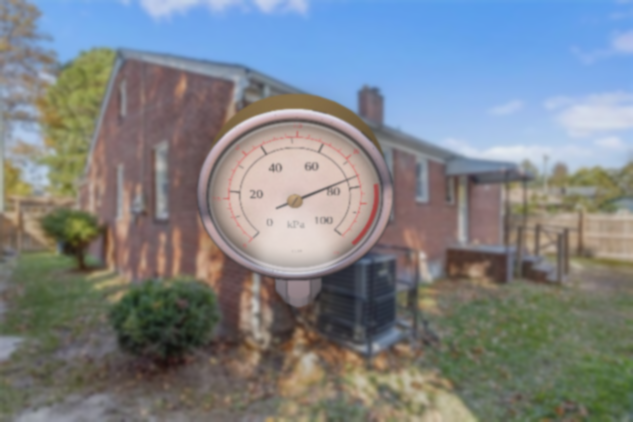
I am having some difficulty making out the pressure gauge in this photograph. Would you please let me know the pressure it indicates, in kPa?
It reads 75 kPa
